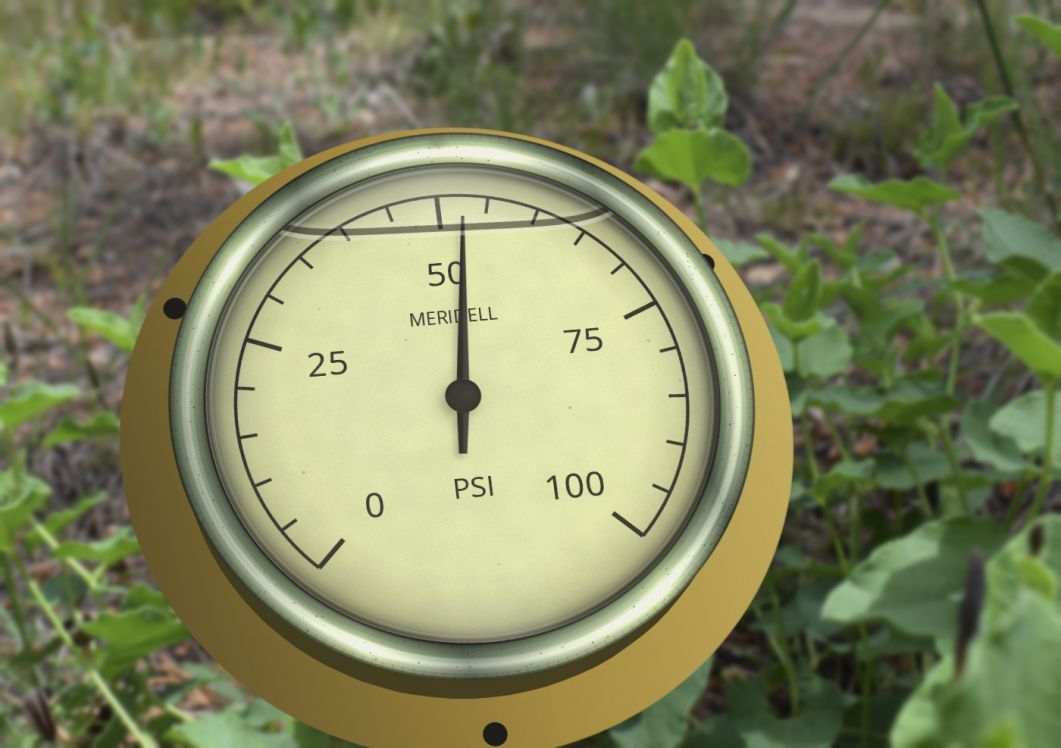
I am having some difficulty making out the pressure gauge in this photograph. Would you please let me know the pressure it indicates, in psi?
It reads 52.5 psi
